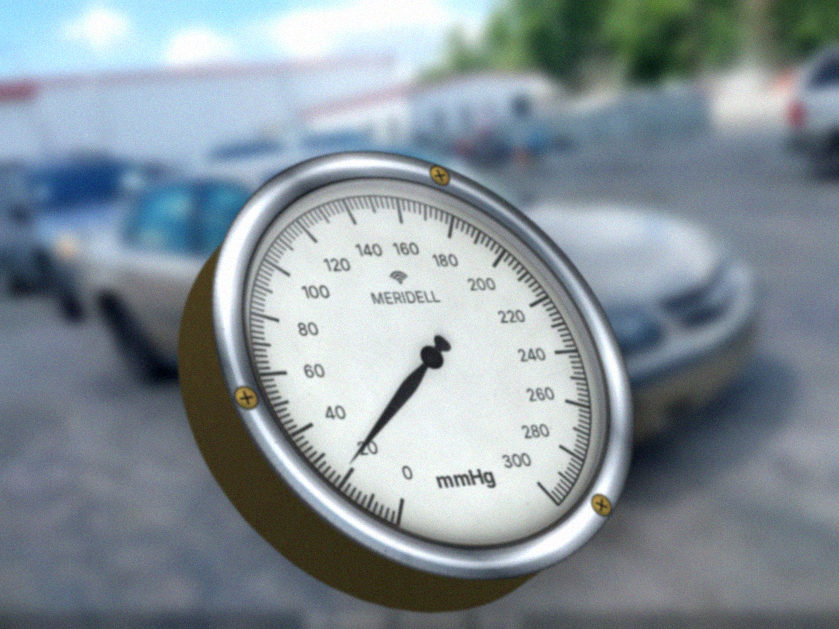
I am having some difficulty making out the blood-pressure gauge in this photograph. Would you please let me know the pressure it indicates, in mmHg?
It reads 22 mmHg
